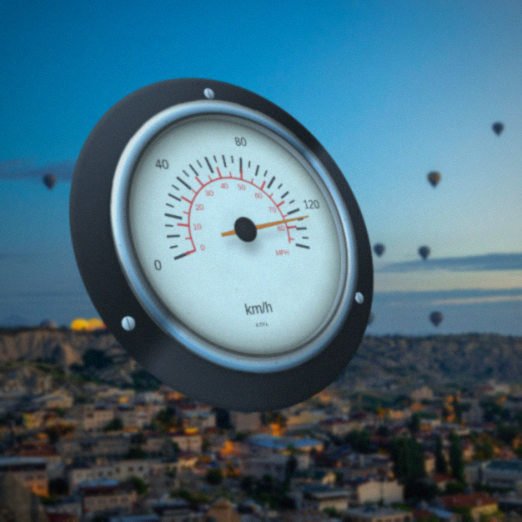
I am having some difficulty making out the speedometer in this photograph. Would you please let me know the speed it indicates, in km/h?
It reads 125 km/h
